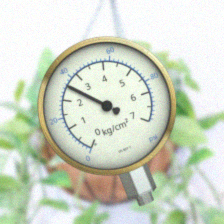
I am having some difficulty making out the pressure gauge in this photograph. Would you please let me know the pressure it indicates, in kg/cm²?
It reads 2.5 kg/cm²
